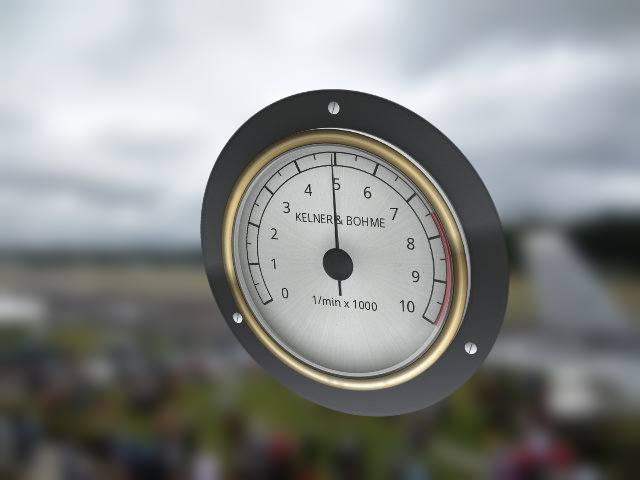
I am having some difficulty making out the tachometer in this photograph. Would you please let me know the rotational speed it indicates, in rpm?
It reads 5000 rpm
